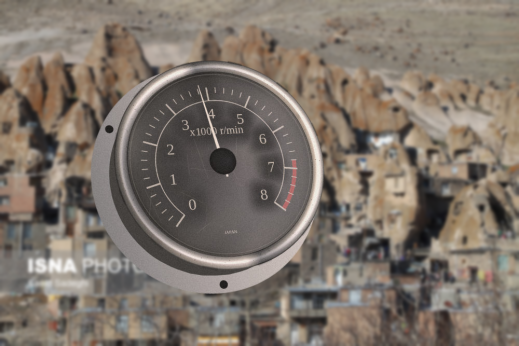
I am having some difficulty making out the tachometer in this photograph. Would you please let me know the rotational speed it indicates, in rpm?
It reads 3800 rpm
